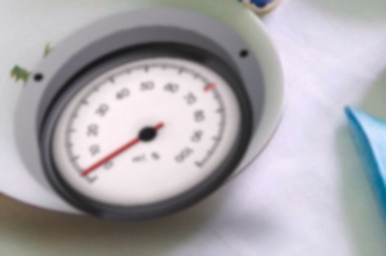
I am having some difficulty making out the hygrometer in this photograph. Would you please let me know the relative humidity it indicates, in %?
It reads 5 %
